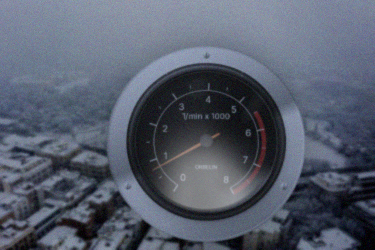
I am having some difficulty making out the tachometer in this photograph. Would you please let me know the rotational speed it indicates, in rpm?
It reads 750 rpm
